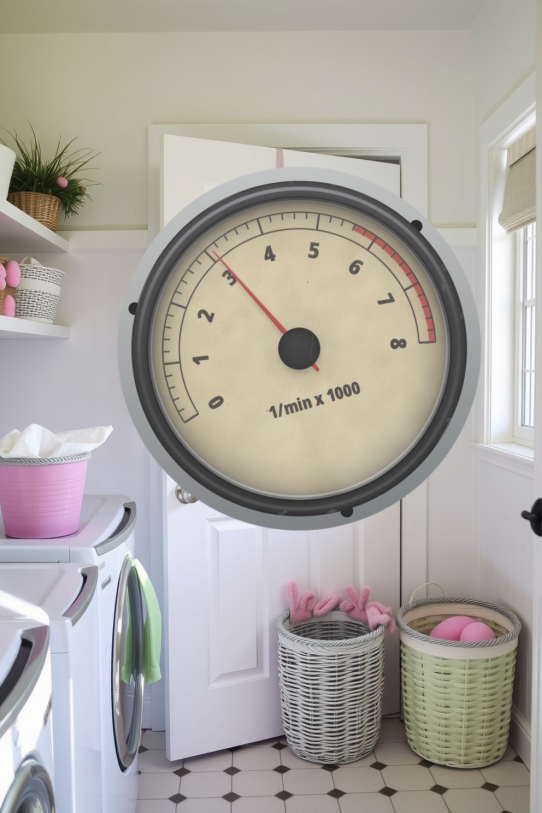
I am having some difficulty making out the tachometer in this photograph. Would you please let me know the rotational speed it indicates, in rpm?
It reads 3100 rpm
